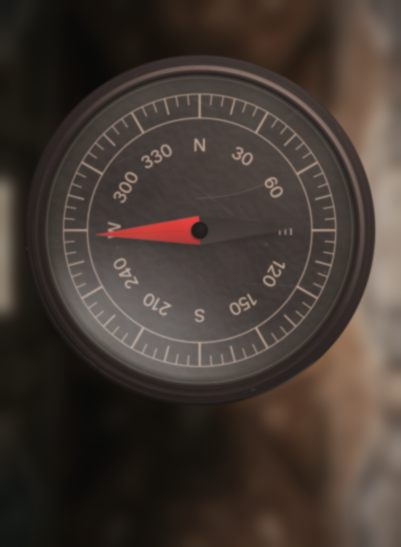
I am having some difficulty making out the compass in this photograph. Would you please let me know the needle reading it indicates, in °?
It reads 267.5 °
